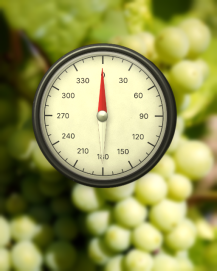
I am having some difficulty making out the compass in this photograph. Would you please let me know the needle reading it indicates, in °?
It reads 0 °
